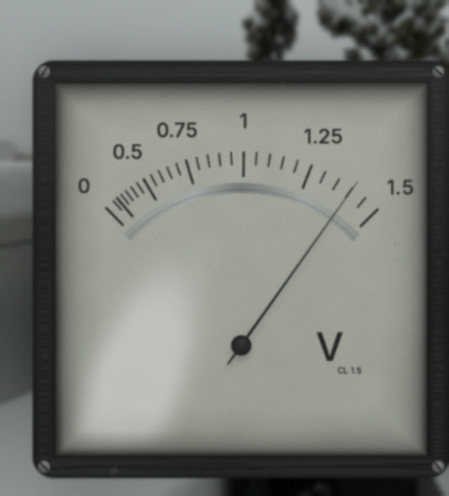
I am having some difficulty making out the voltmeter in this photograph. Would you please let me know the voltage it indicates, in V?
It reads 1.4 V
